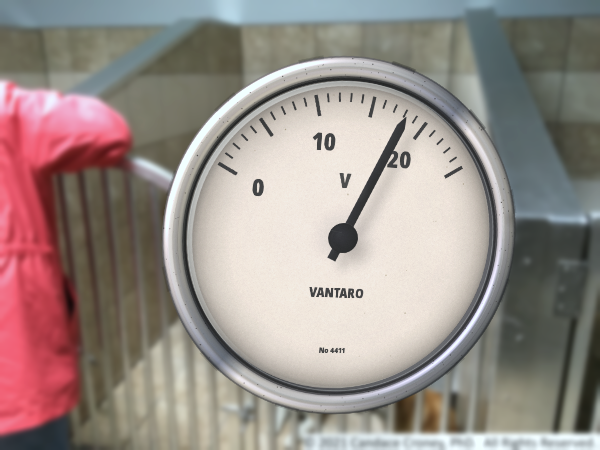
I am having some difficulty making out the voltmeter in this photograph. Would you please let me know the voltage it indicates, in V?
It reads 18 V
